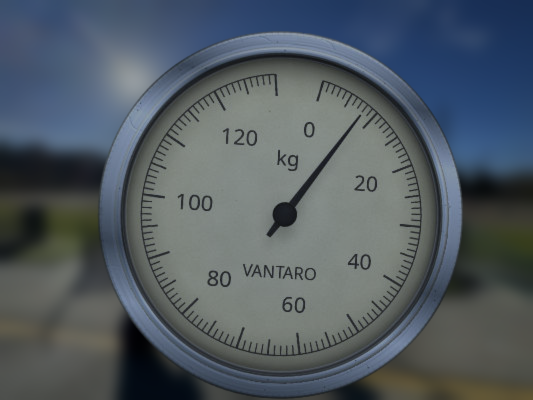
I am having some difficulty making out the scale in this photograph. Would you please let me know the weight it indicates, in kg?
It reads 8 kg
